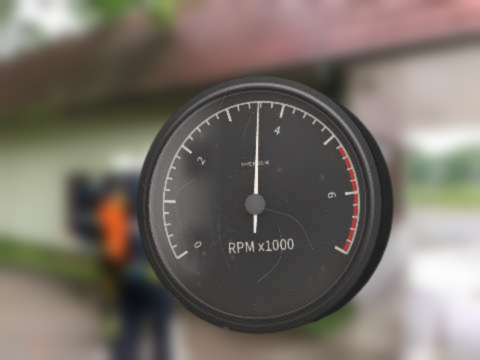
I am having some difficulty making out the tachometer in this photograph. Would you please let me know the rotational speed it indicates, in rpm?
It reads 3600 rpm
